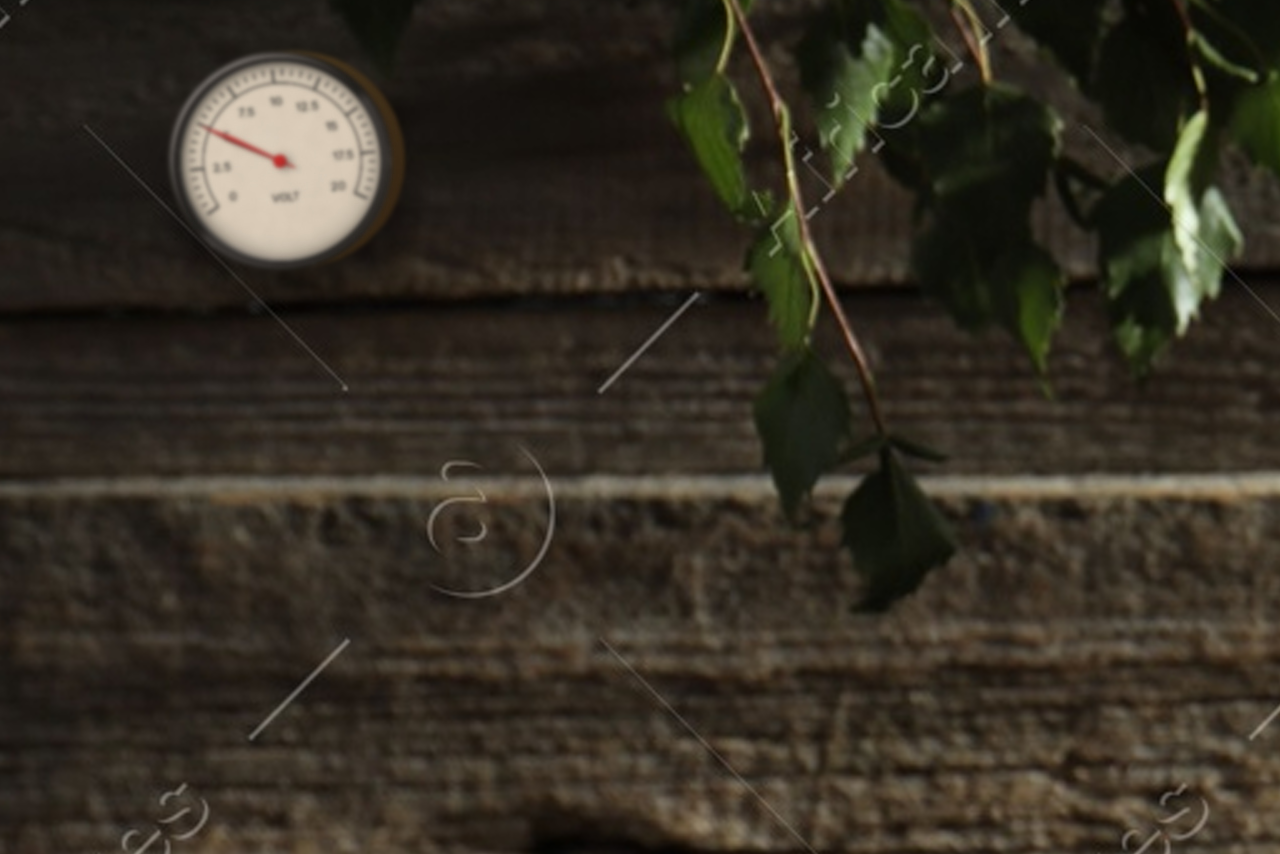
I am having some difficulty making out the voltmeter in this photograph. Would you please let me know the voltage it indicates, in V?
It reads 5 V
